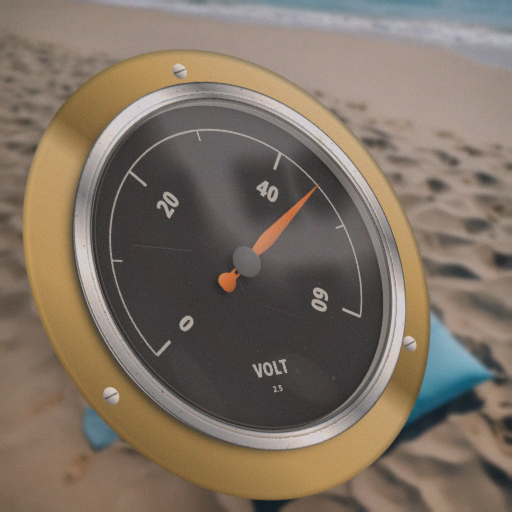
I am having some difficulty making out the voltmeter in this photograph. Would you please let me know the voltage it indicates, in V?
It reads 45 V
